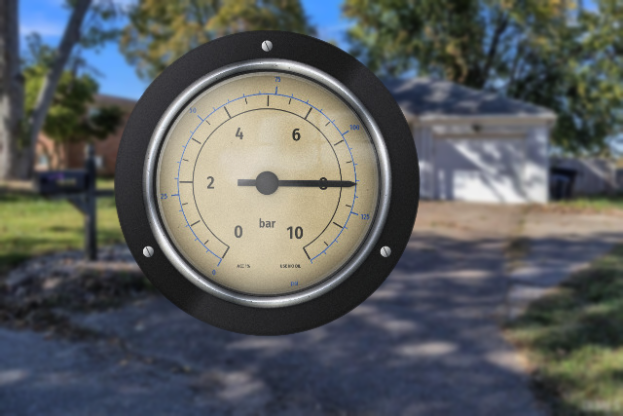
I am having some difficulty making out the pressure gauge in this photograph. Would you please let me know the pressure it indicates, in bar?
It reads 8 bar
